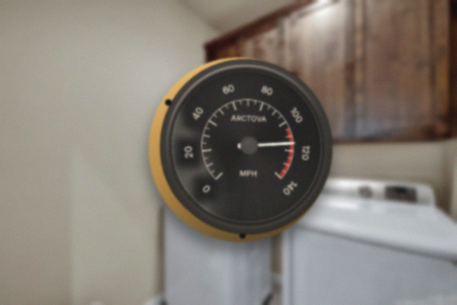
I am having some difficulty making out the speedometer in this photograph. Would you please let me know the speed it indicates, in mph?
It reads 115 mph
